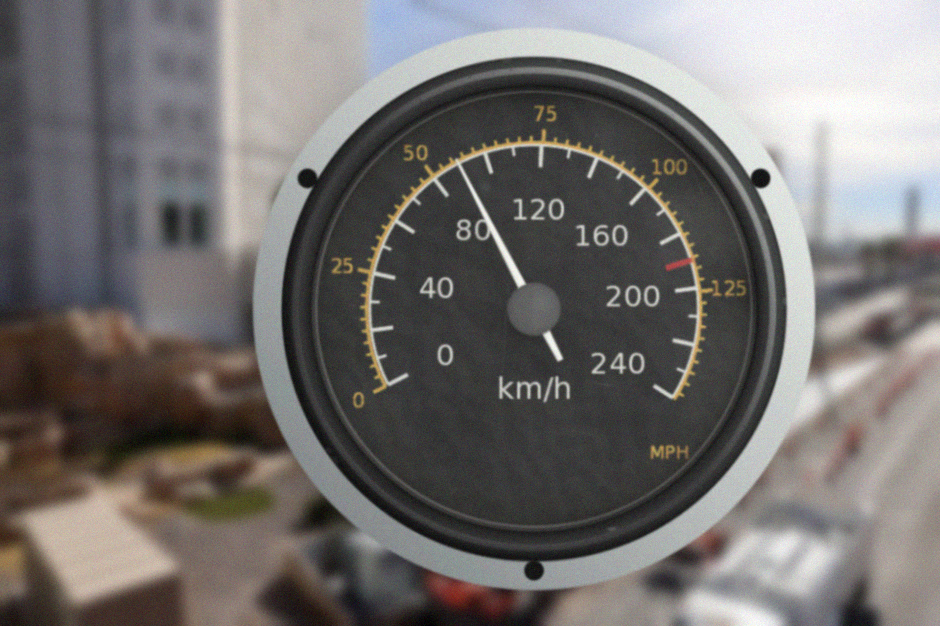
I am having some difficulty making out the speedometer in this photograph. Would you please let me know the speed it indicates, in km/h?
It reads 90 km/h
